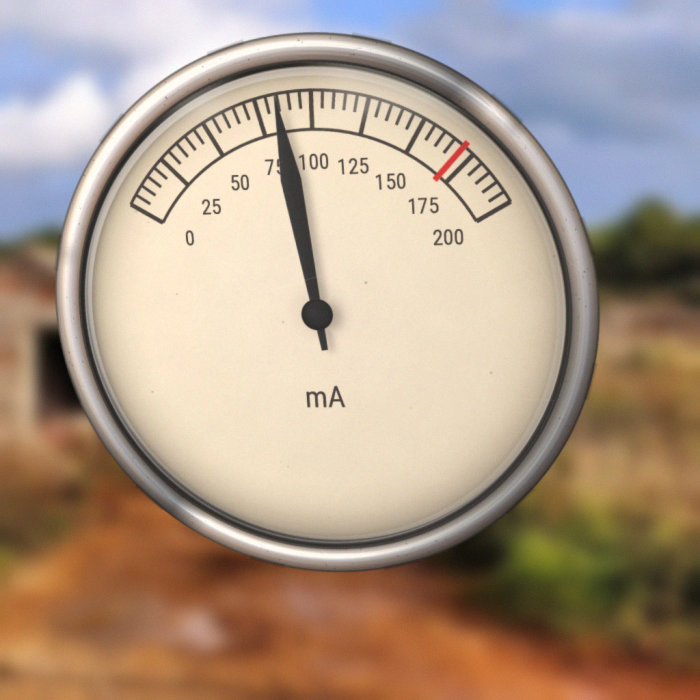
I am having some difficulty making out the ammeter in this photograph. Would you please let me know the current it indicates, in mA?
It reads 85 mA
